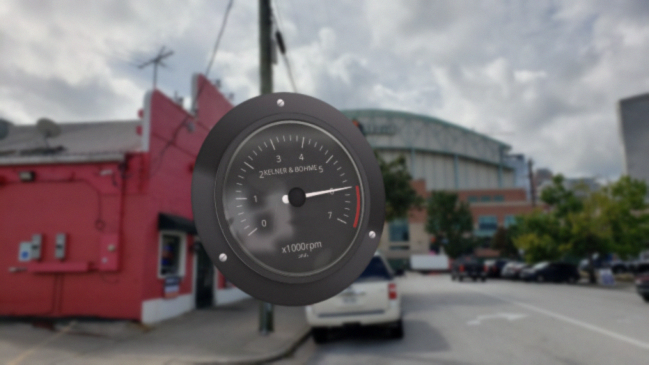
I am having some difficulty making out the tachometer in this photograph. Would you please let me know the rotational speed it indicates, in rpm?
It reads 6000 rpm
